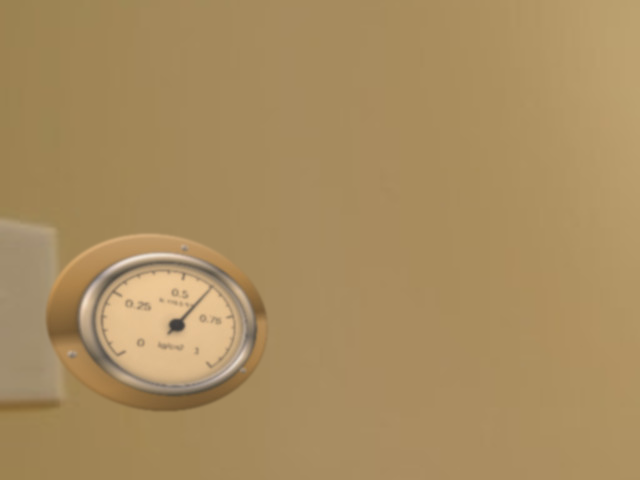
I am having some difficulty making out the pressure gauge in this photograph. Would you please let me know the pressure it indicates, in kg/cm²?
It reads 0.6 kg/cm²
